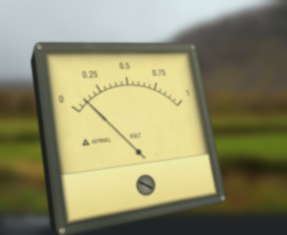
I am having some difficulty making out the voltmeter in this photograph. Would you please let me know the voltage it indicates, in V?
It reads 0.1 V
